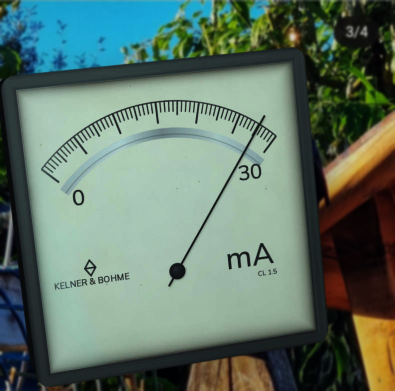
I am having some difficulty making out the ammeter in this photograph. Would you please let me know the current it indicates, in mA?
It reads 27.5 mA
